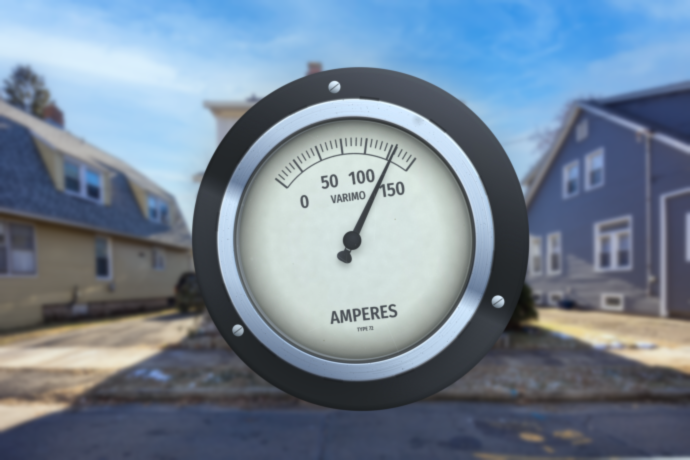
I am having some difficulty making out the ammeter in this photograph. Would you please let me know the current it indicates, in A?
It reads 130 A
